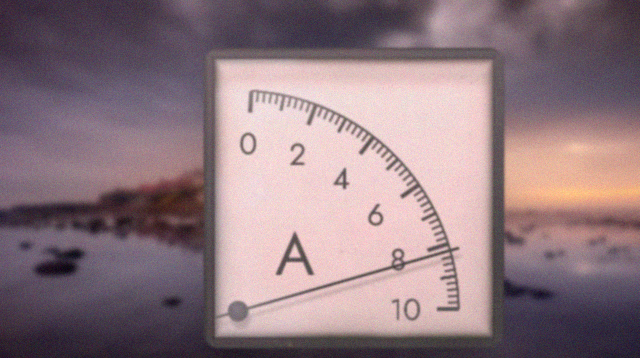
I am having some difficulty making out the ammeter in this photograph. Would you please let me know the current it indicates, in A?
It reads 8.2 A
